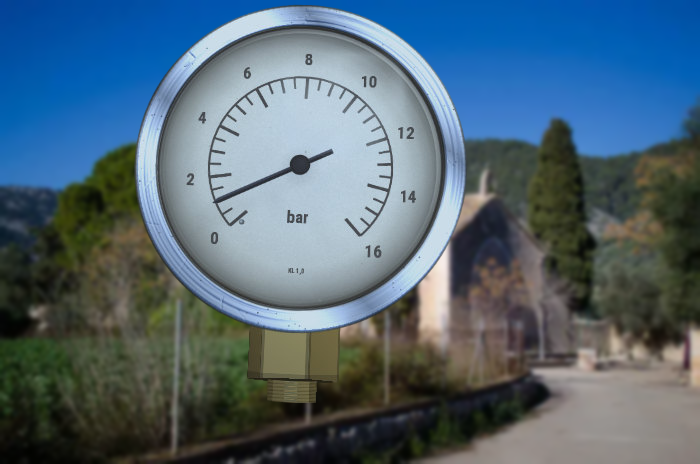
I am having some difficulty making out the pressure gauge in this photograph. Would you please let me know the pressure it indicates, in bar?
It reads 1 bar
